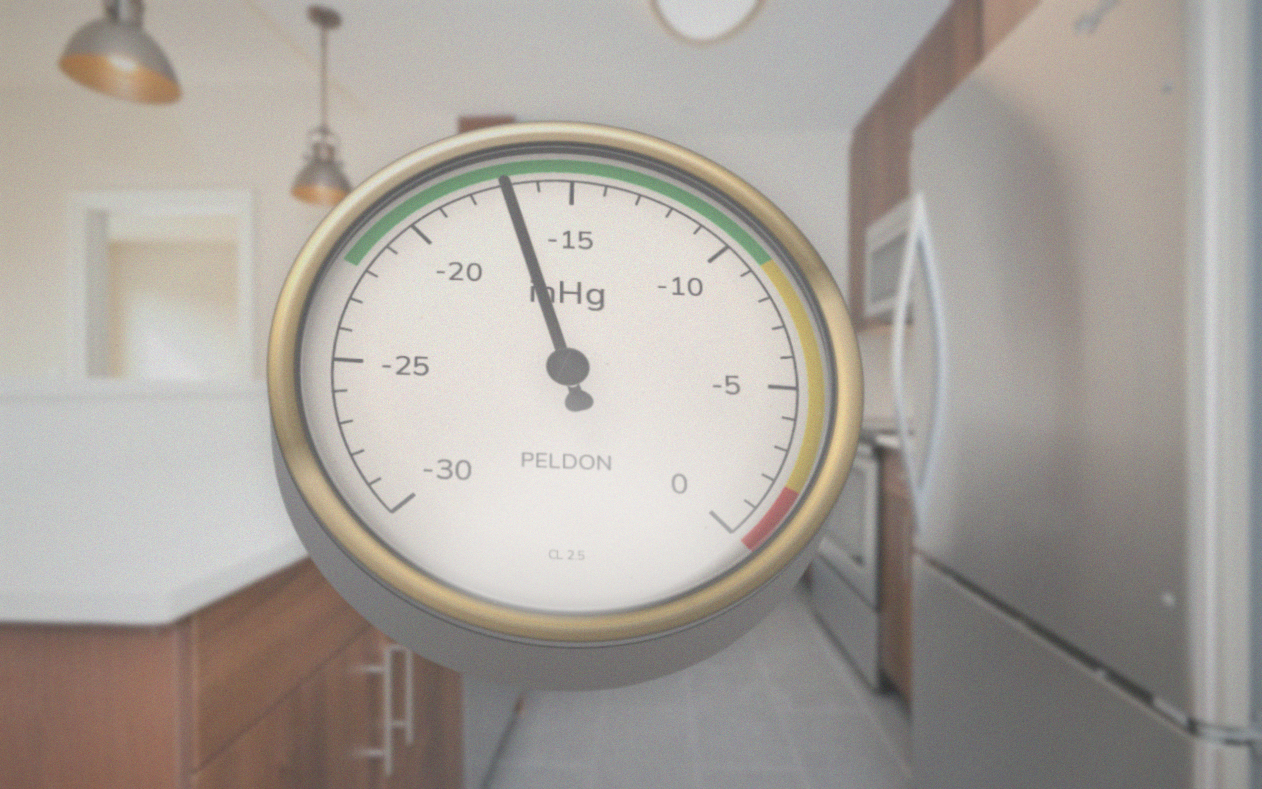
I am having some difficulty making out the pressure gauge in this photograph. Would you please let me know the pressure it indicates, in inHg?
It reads -17 inHg
